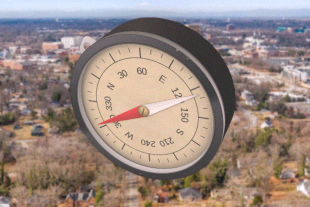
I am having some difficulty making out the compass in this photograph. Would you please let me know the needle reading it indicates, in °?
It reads 305 °
